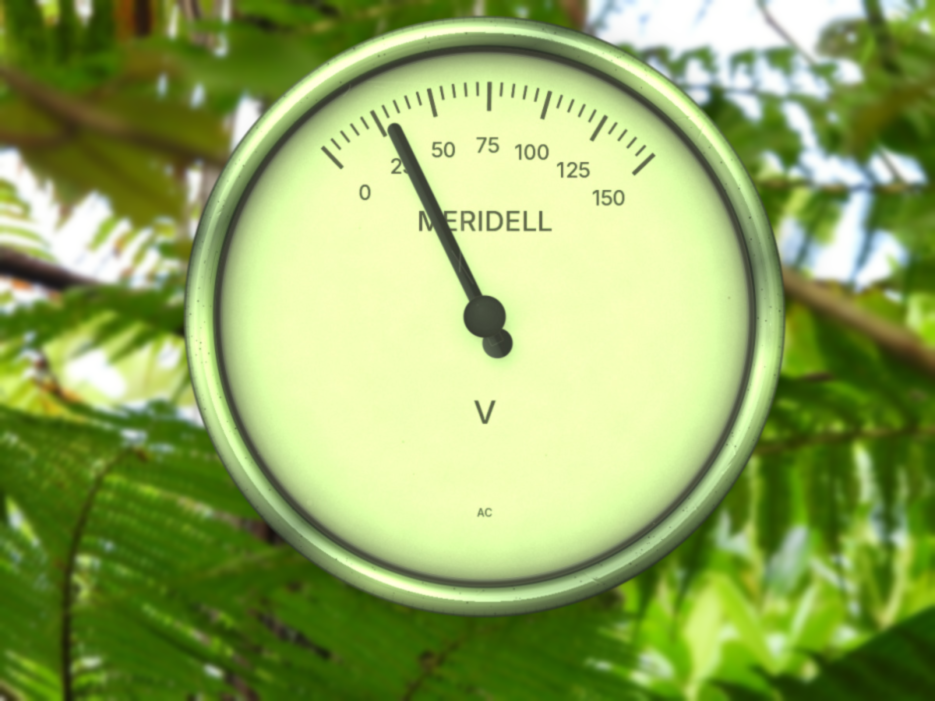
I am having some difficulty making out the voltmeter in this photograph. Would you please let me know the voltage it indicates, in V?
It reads 30 V
